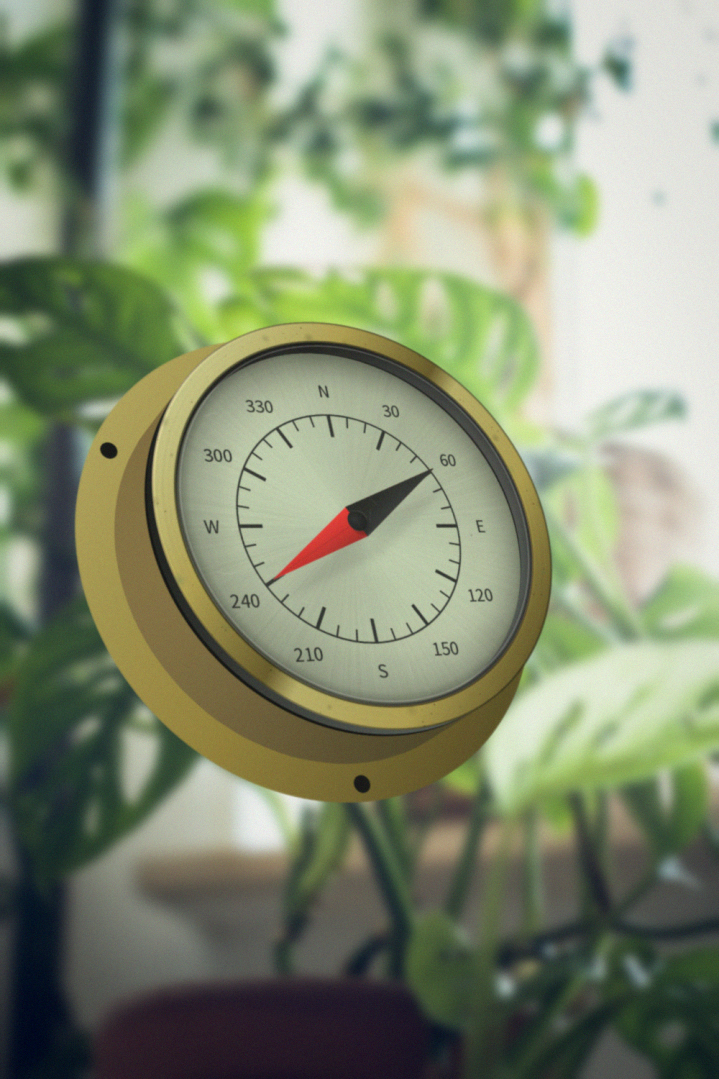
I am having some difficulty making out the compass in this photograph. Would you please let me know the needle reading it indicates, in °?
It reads 240 °
